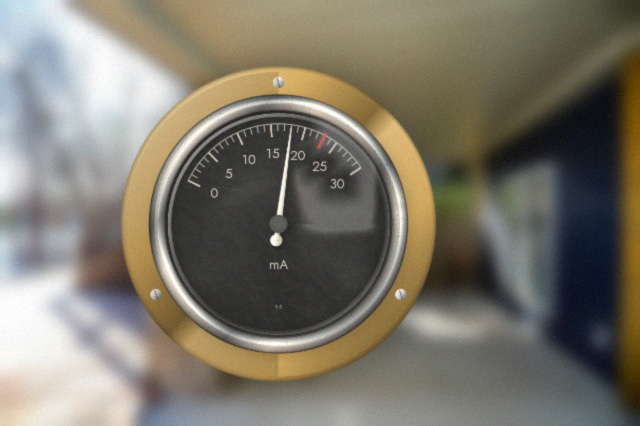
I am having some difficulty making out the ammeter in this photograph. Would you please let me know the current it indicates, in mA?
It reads 18 mA
